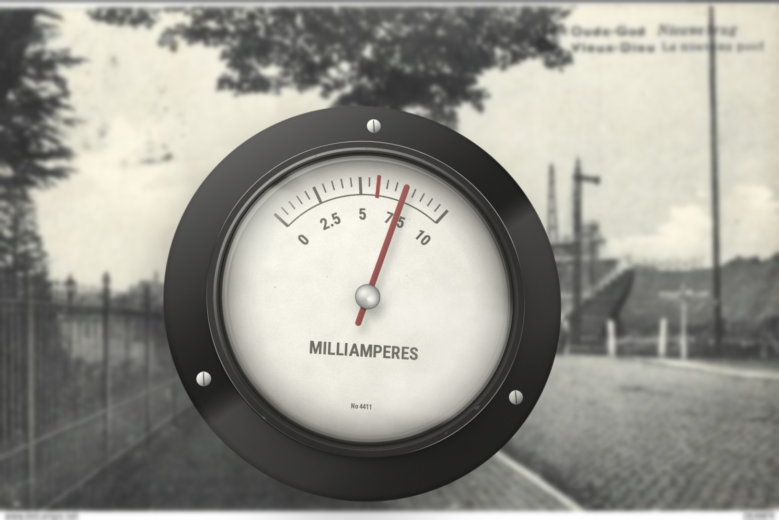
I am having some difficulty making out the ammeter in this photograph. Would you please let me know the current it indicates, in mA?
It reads 7.5 mA
